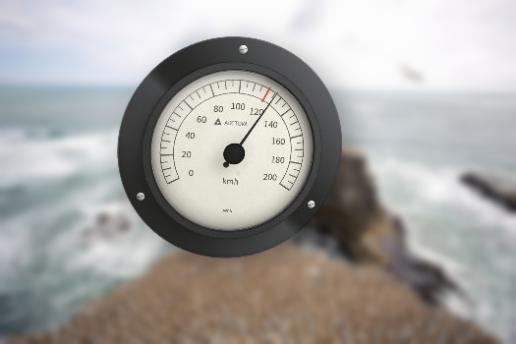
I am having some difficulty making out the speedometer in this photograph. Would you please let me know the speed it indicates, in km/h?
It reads 125 km/h
